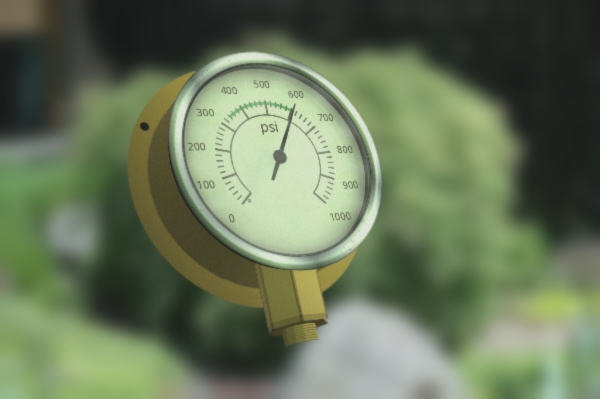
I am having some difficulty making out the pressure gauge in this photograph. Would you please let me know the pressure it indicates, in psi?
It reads 600 psi
